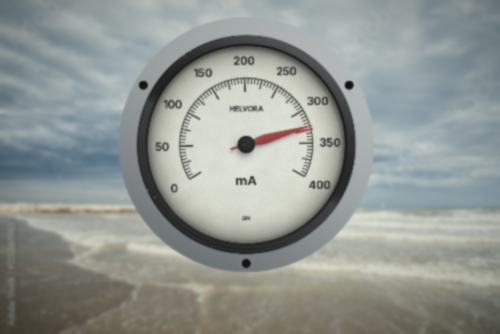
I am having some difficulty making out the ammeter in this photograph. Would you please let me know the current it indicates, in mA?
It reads 325 mA
